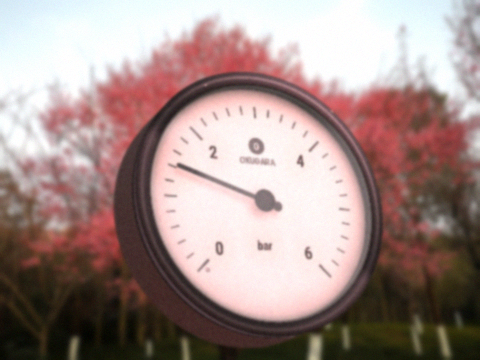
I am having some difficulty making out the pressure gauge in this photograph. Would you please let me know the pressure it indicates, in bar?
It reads 1.4 bar
